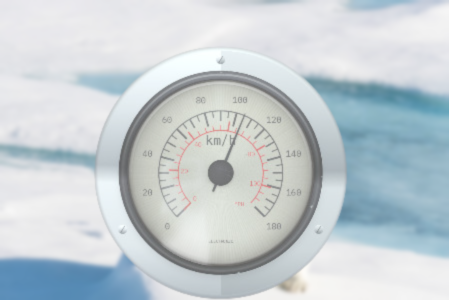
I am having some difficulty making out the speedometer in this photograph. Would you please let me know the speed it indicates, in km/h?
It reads 105 km/h
